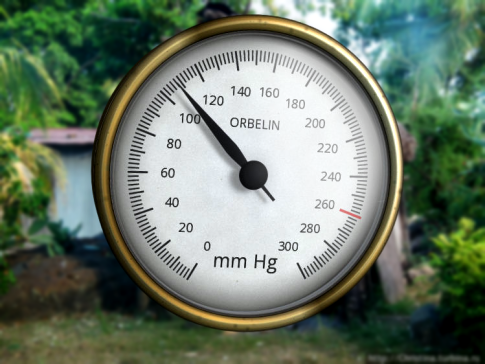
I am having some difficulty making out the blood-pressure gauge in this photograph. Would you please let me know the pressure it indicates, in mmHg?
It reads 108 mmHg
